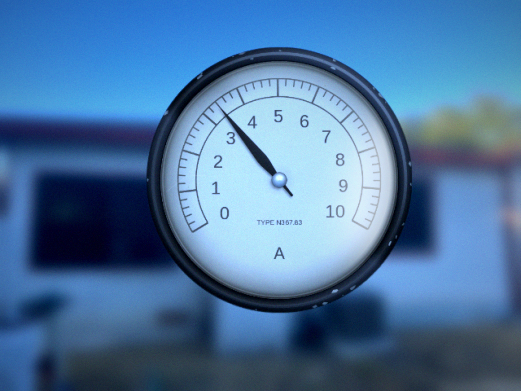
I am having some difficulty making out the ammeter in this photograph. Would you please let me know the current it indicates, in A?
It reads 3.4 A
